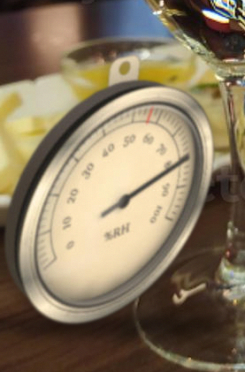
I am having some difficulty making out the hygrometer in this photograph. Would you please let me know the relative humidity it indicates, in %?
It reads 80 %
